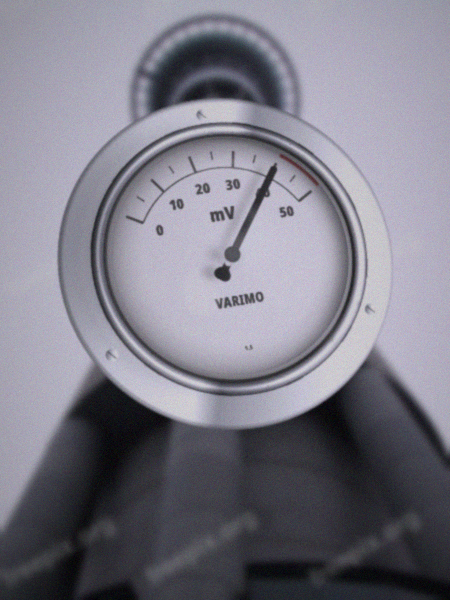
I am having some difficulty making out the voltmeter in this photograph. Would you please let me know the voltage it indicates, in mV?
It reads 40 mV
